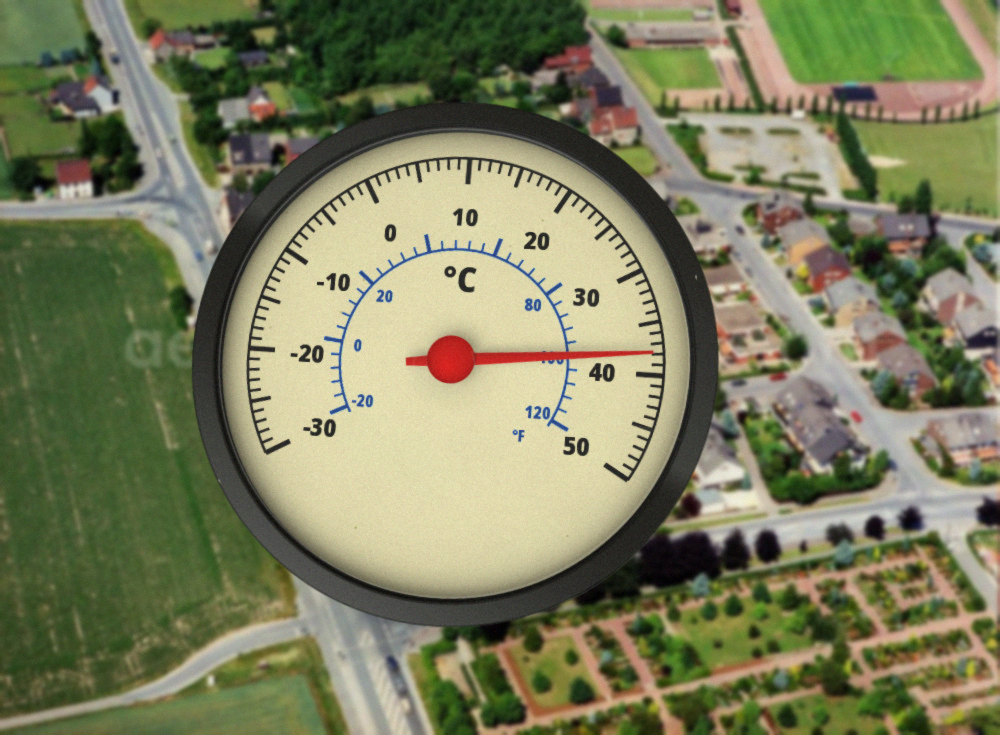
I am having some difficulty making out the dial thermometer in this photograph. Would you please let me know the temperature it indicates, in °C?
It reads 38 °C
